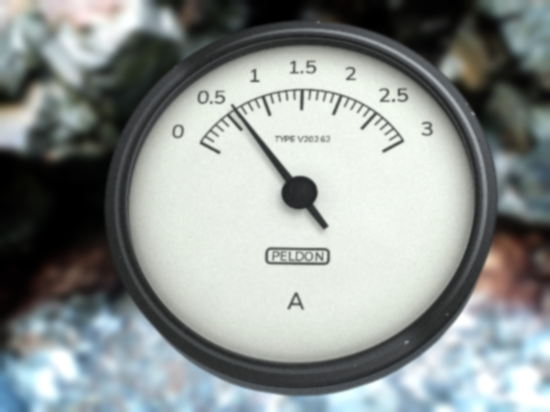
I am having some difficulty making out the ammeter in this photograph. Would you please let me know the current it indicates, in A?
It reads 0.6 A
